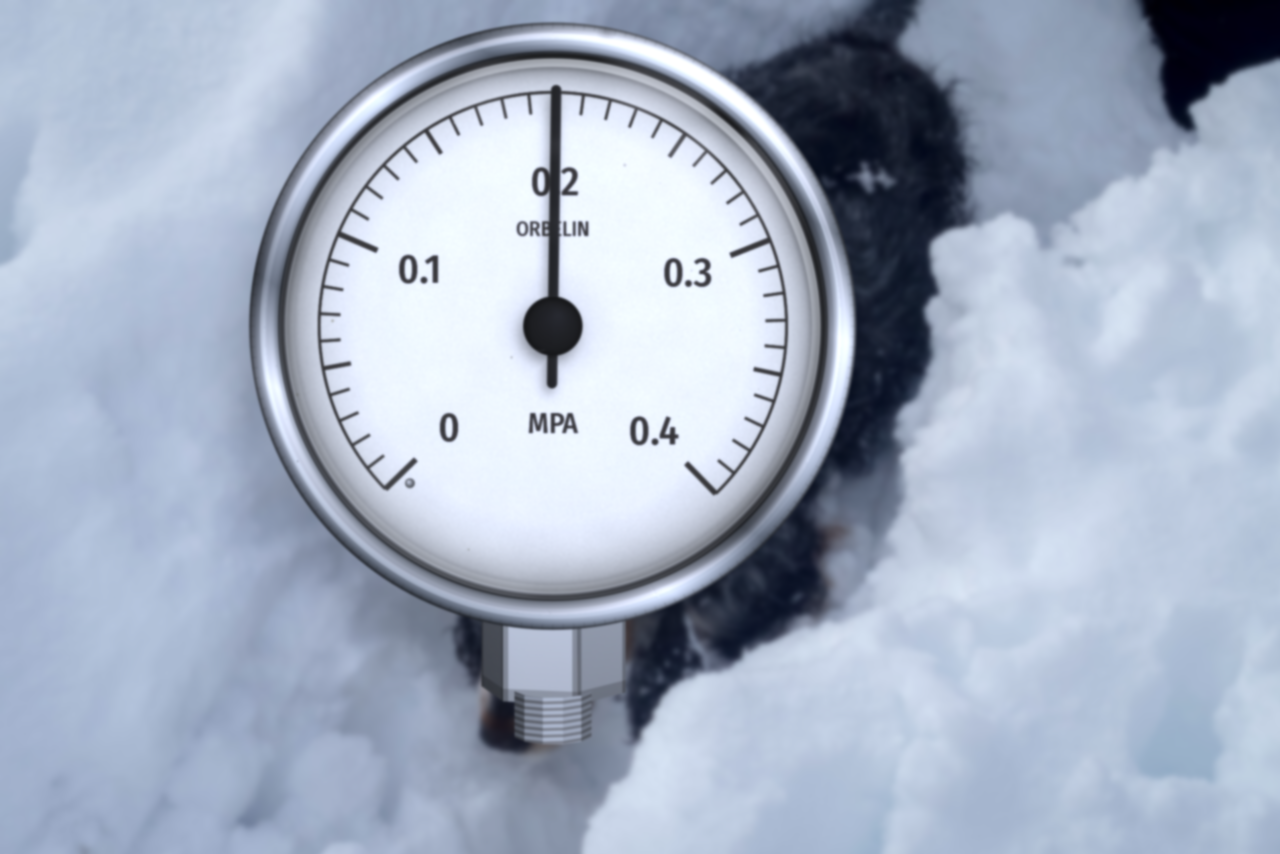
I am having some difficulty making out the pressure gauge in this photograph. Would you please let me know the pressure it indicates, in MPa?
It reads 0.2 MPa
